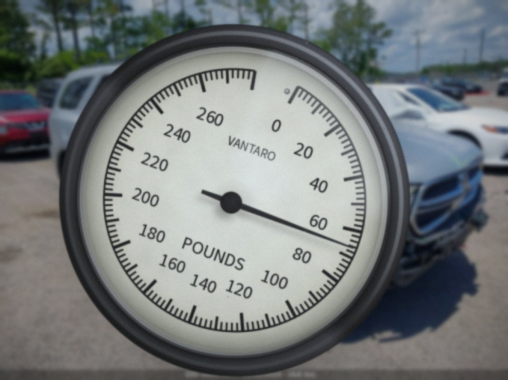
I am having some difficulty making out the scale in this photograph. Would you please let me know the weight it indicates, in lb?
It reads 66 lb
